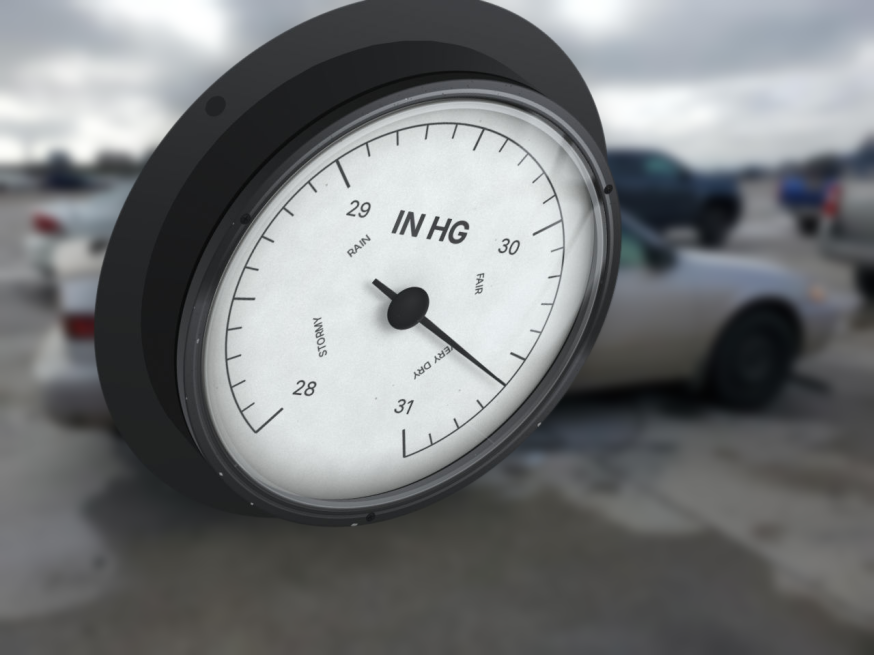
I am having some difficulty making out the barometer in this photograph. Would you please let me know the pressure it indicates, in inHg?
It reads 30.6 inHg
